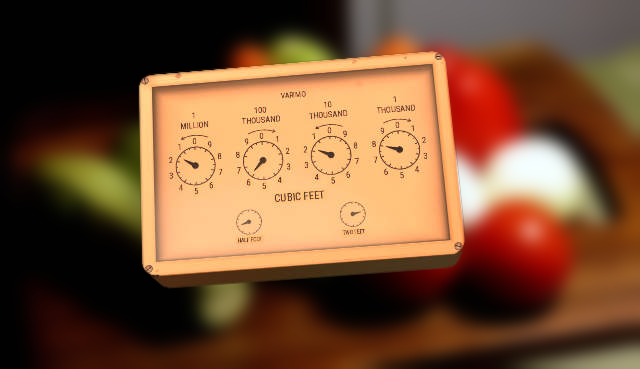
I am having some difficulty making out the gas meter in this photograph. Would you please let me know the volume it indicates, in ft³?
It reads 161800 ft³
